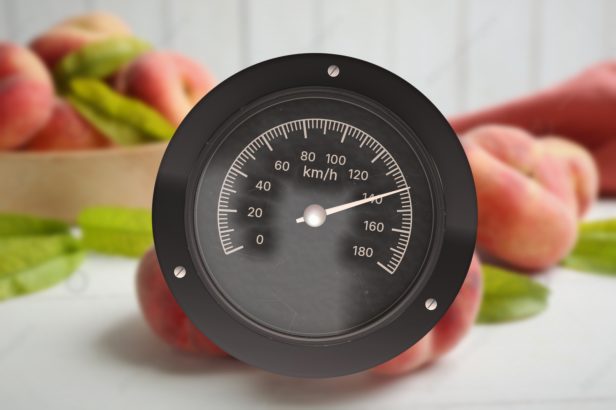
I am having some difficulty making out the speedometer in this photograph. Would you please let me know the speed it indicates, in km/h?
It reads 140 km/h
